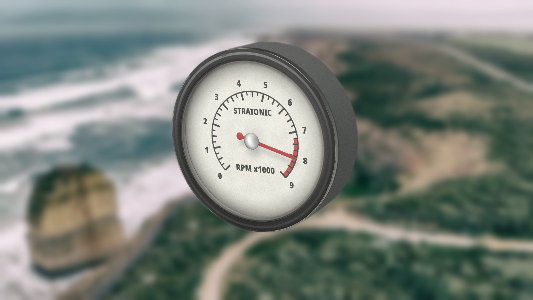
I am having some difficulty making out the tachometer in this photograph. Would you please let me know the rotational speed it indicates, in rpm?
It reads 8000 rpm
